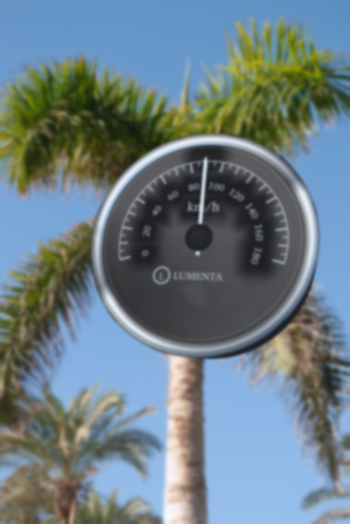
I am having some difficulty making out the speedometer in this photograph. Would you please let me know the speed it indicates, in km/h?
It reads 90 km/h
